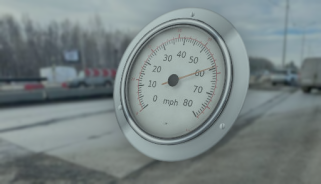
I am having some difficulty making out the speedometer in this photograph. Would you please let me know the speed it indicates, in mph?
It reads 60 mph
